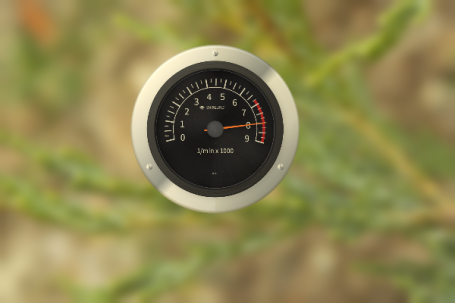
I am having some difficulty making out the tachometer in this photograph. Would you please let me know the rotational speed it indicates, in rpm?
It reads 8000 rpm
